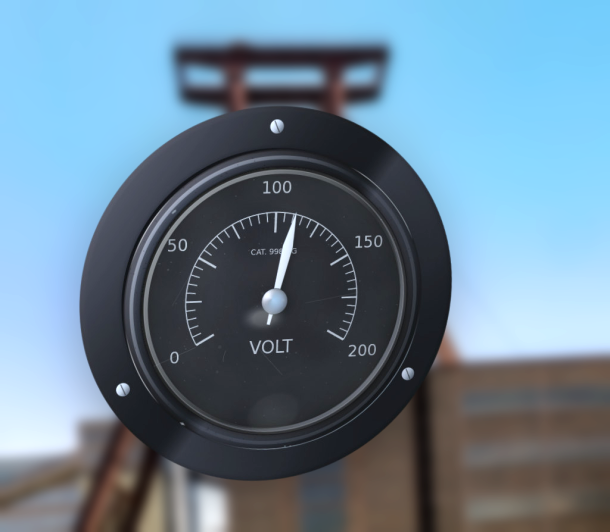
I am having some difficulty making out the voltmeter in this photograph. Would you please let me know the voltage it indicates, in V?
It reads 110 V
